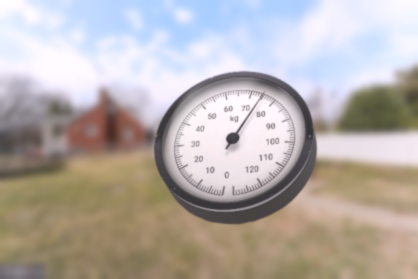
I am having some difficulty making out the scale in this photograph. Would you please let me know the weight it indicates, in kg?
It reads 75 kg
